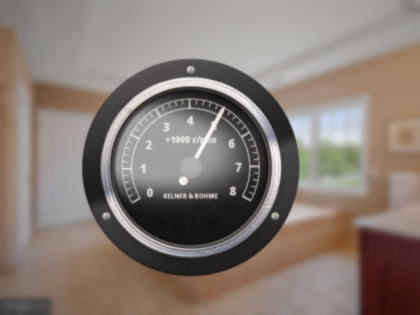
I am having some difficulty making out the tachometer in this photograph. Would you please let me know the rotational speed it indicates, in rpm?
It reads 5000 rpm
